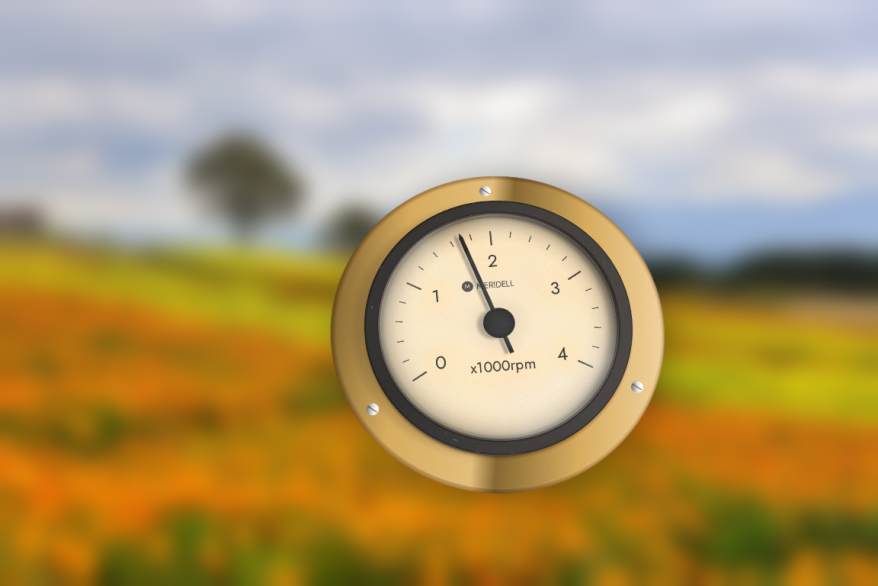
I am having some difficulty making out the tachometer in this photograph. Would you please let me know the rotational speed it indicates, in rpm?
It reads 1700 rpm
